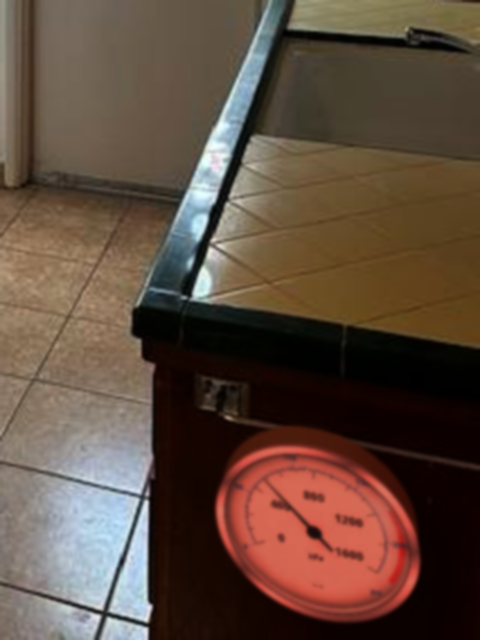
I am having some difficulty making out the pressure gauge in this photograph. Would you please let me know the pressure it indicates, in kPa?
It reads 500 kPa
